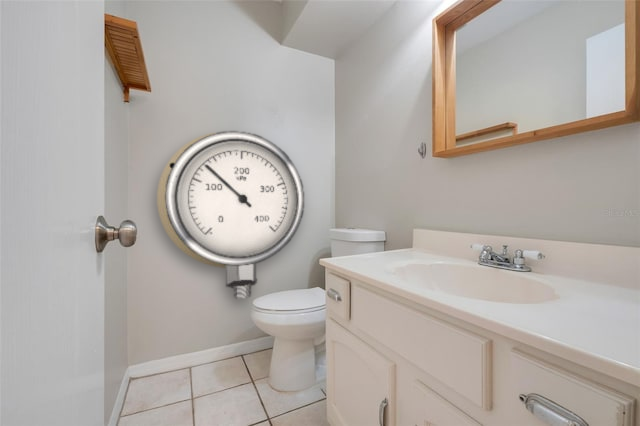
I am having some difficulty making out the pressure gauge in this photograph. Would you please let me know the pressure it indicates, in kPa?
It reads 130 kPa
